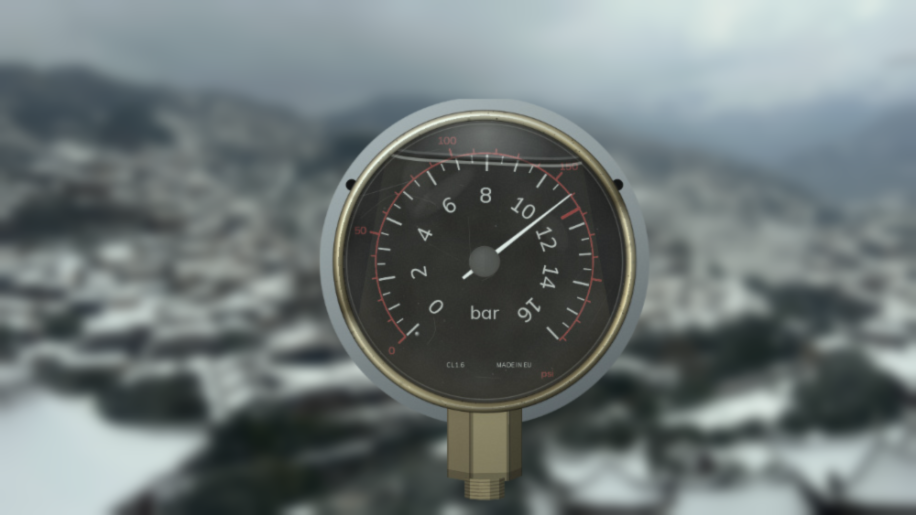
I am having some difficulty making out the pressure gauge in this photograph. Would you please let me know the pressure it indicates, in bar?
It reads 11 bar
